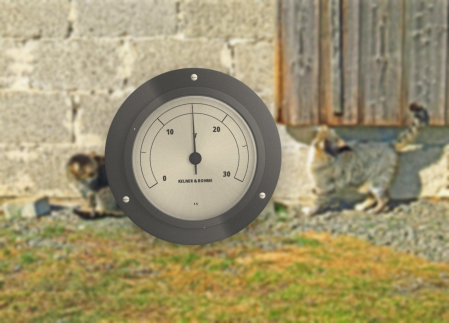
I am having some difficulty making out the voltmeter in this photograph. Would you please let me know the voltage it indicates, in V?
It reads 15 V
